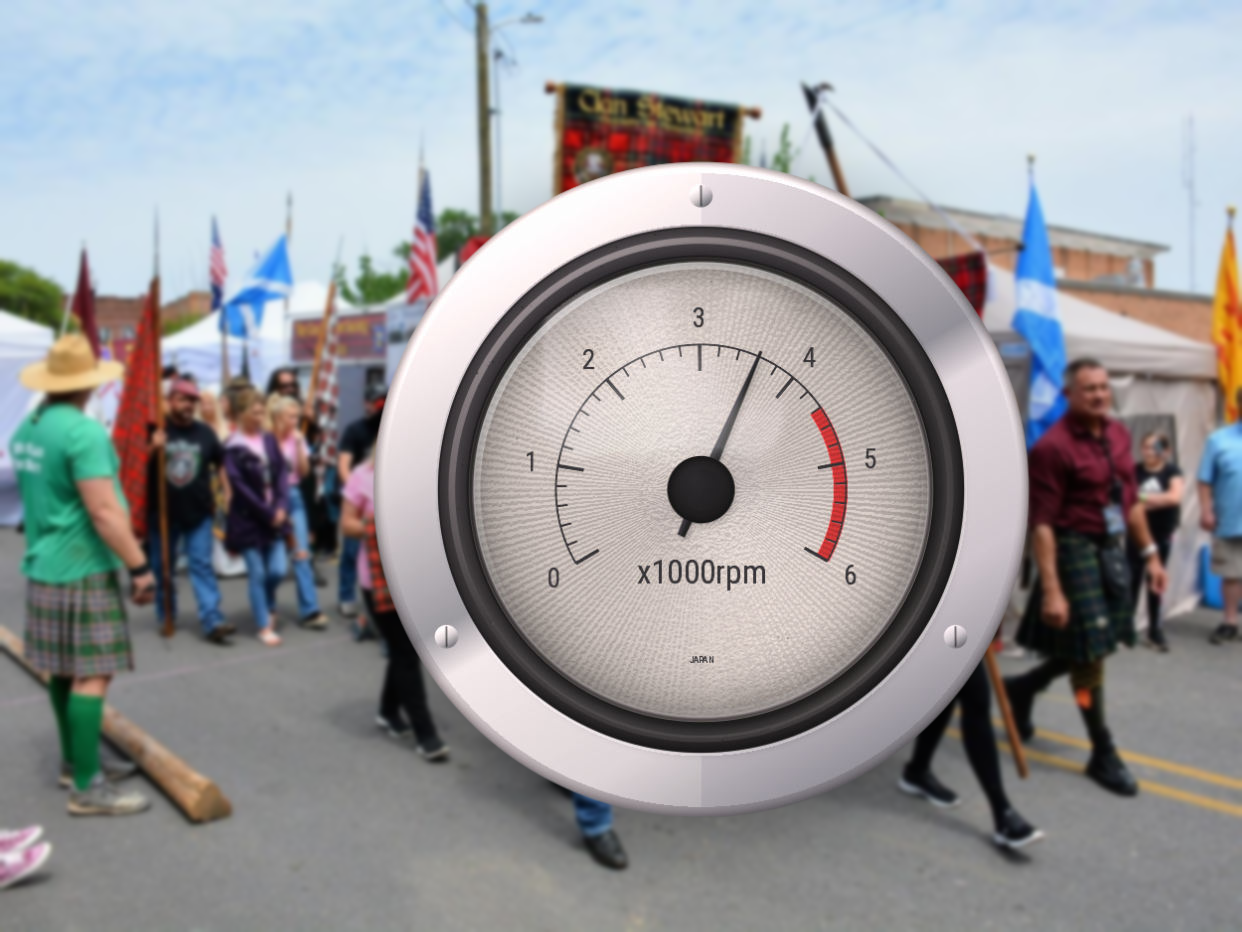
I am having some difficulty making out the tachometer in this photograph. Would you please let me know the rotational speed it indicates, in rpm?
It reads 3600 rpm
